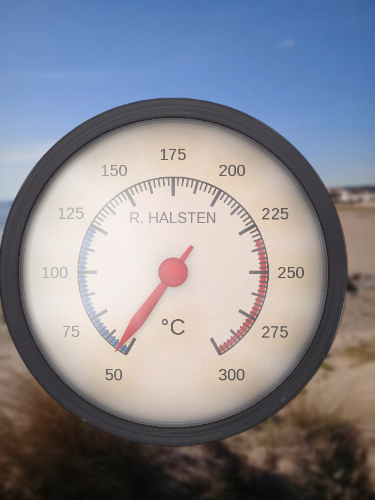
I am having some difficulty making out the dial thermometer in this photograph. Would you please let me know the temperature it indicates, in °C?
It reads 55 °C
